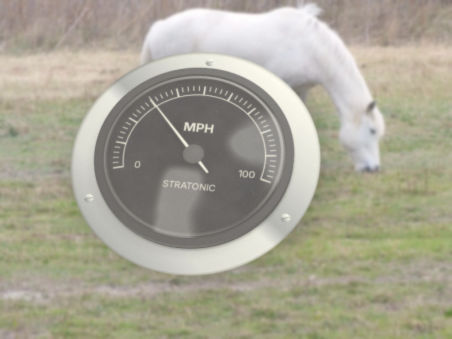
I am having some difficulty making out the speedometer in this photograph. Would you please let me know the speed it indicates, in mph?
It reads 30 mph
